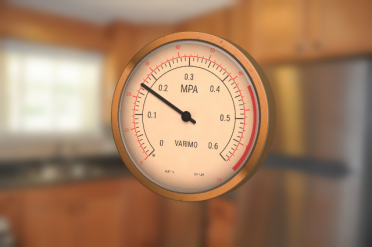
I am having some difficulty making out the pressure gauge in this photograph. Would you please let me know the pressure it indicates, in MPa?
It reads 0.17 MPa
